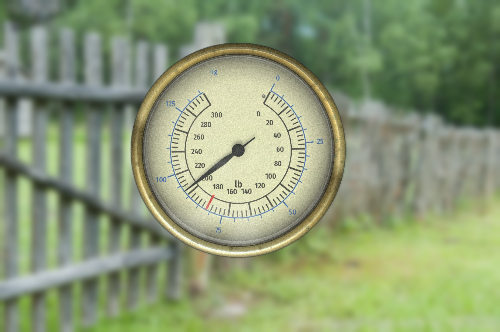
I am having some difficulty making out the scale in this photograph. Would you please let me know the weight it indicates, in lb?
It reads 204 lb
